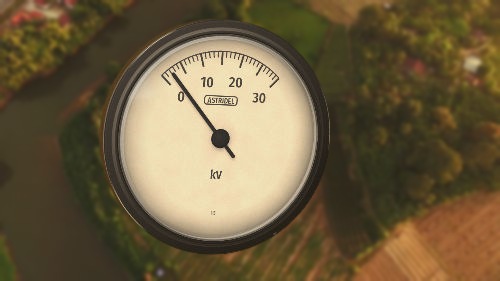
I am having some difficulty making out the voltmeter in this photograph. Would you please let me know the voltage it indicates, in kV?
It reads 2 kV
